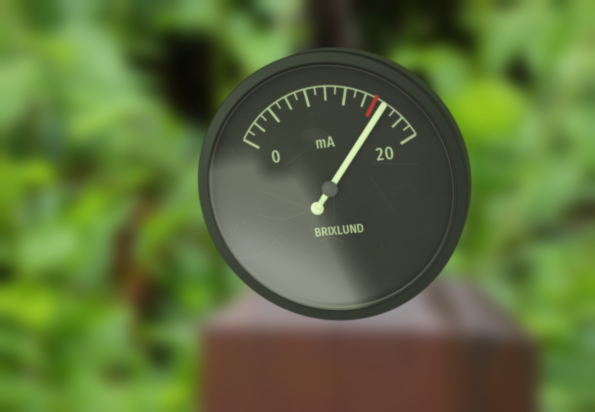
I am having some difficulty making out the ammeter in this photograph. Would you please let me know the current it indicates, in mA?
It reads 16 mA
